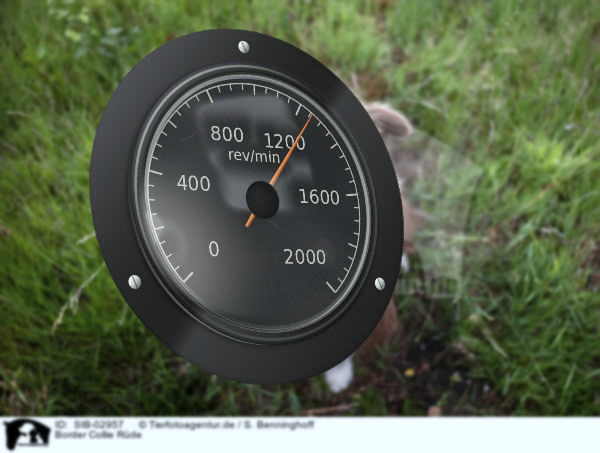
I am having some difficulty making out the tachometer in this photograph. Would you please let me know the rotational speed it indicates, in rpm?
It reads 1250 rpm
